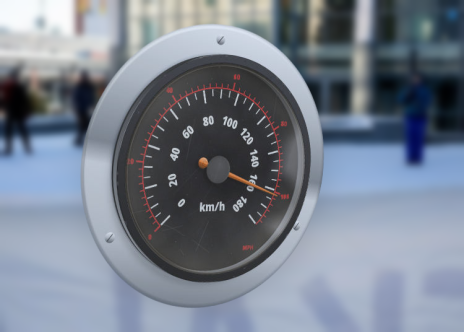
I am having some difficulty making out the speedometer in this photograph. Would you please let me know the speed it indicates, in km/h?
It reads 162.5 km/h
